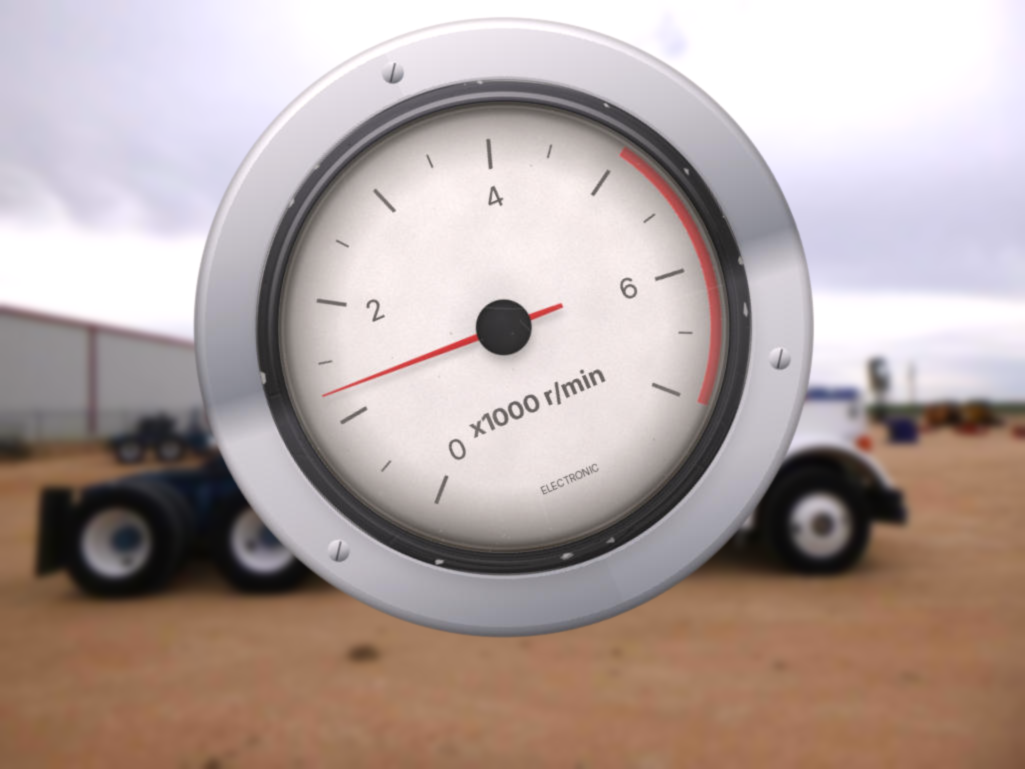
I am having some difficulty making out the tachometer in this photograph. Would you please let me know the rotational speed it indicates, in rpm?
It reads 1250 rpm
